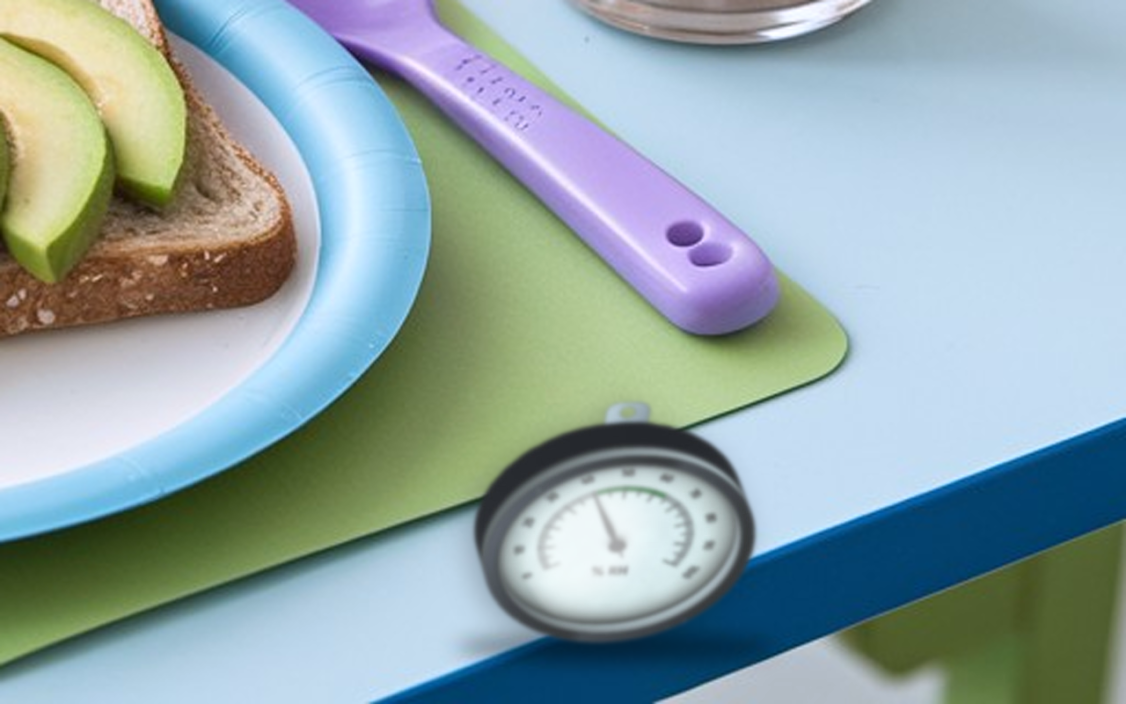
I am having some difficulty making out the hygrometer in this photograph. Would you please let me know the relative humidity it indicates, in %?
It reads 40 %
